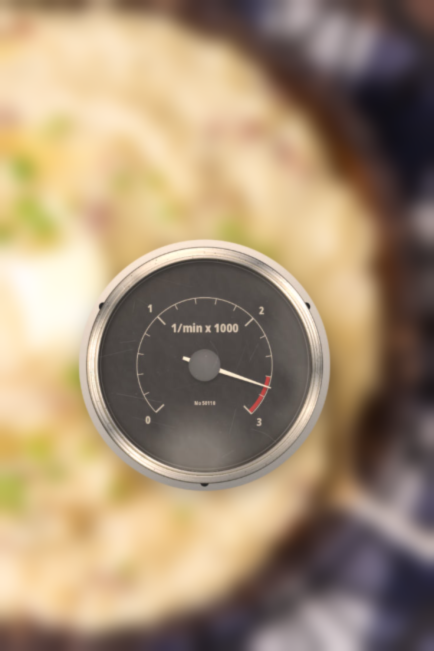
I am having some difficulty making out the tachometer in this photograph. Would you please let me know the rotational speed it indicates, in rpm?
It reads 2700 rpm
